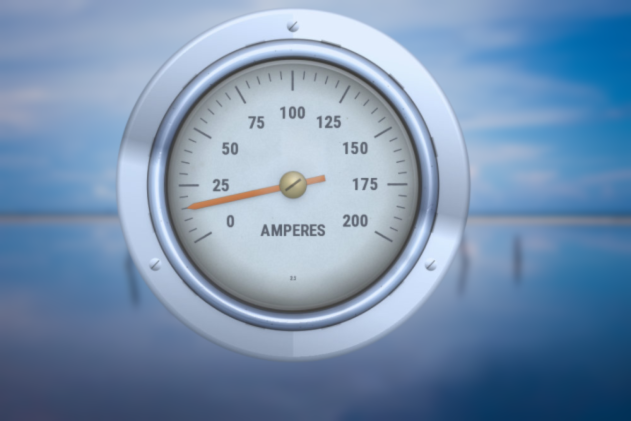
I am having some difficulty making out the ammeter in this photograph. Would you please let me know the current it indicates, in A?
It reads 15 A
